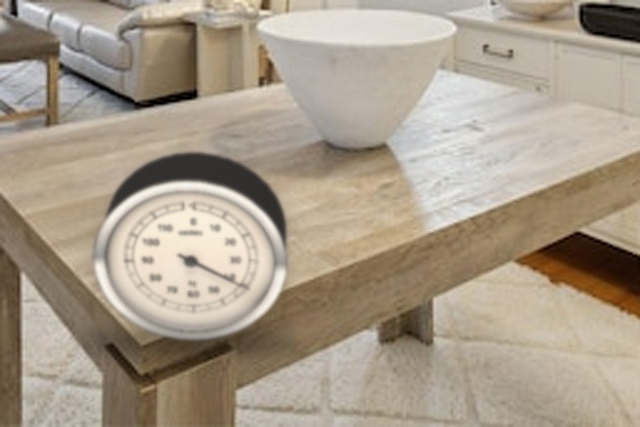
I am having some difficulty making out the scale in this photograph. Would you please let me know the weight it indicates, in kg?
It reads 40 kg
